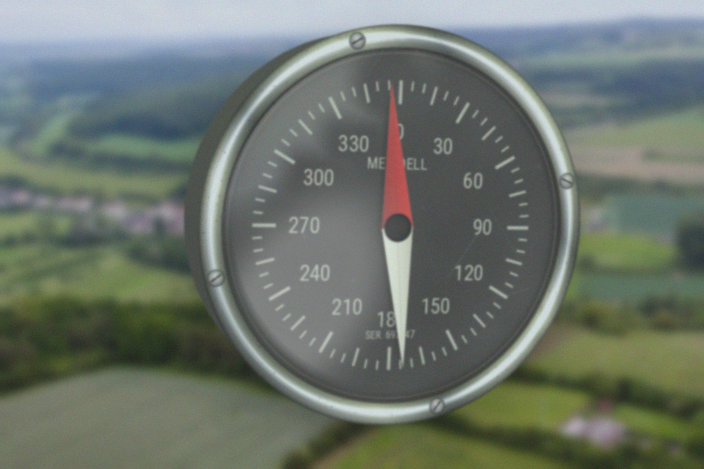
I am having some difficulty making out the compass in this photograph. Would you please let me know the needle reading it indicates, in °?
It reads 355 °
